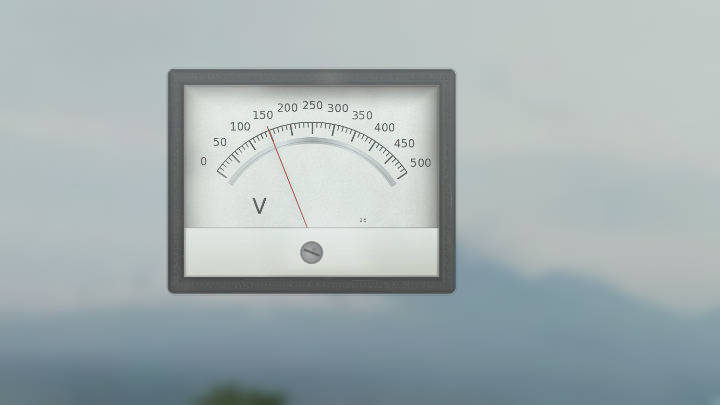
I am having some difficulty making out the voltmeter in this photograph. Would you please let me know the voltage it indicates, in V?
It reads 150 V
